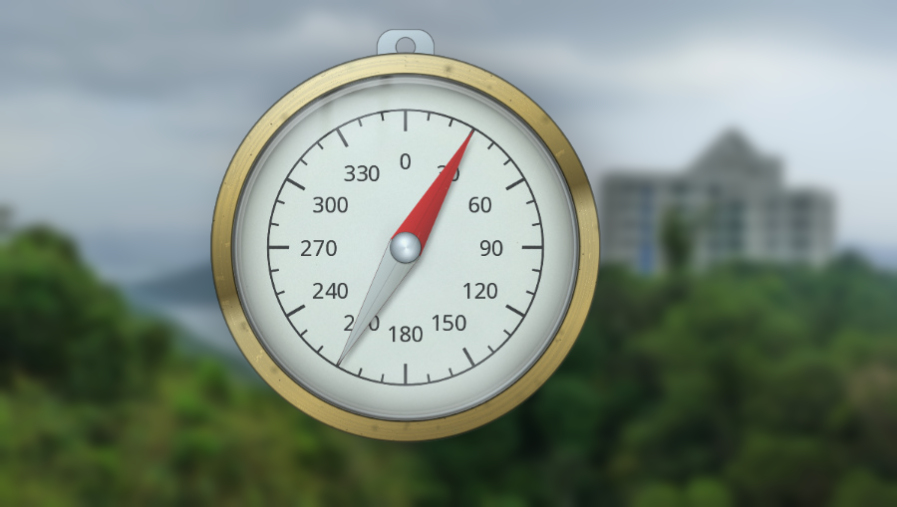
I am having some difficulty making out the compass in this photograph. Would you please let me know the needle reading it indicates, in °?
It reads 30 °
